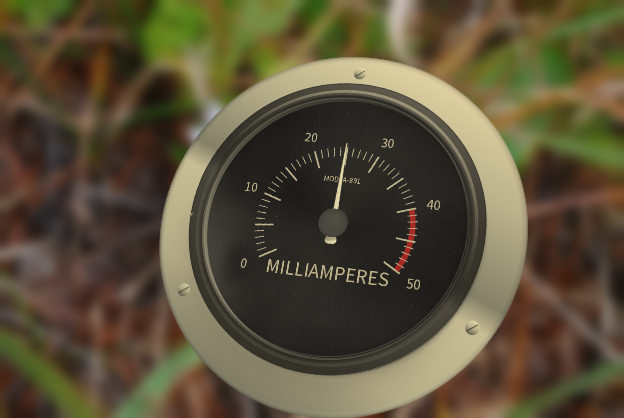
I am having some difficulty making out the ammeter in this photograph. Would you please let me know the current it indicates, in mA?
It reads 25 mA
